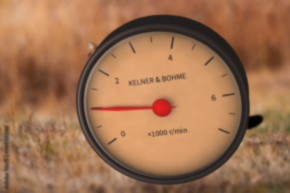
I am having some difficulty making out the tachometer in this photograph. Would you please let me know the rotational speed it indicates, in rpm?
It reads 1000 rpm
